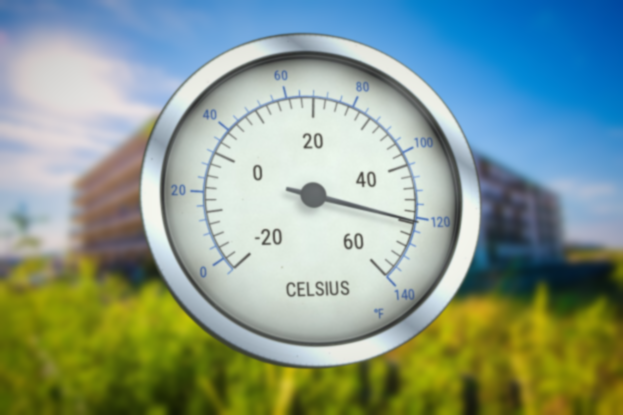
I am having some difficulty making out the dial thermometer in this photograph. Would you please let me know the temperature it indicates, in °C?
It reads 50 °C
